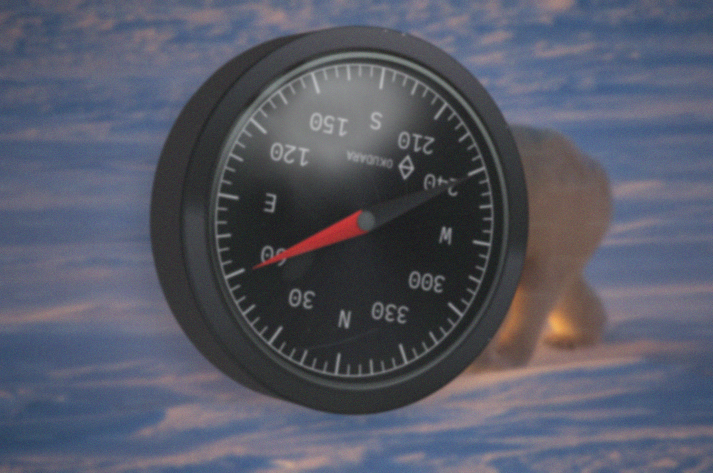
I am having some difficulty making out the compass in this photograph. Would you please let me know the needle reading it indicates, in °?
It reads 60 °
